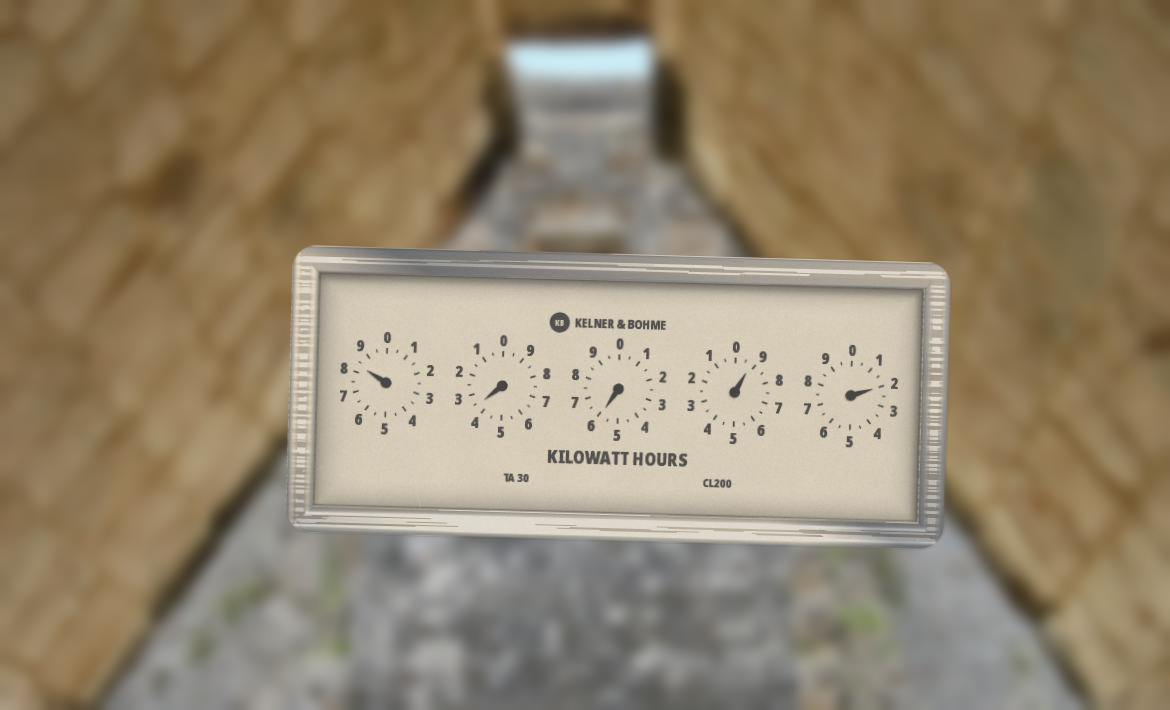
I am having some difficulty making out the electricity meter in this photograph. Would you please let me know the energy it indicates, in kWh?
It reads 83592 kWh
